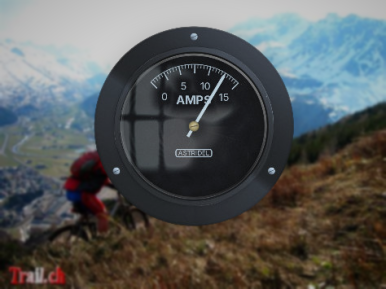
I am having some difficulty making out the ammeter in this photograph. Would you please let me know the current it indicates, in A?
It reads 12.5 A
